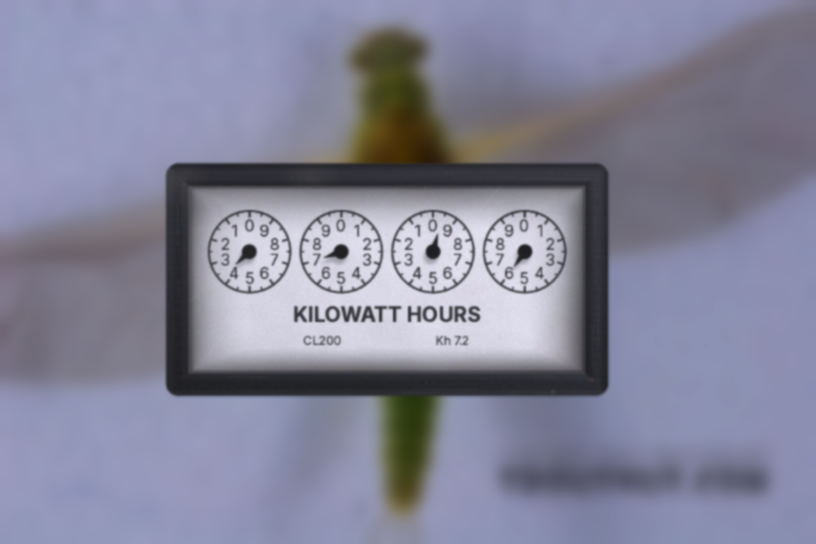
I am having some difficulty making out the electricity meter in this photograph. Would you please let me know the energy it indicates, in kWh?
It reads 3696 kWh
